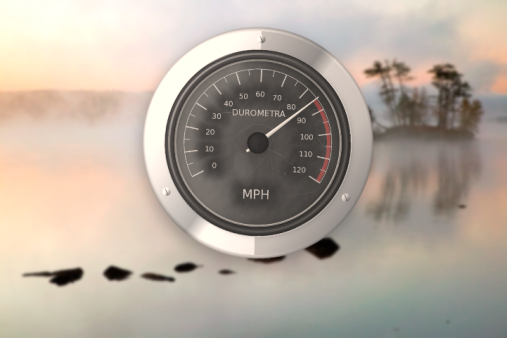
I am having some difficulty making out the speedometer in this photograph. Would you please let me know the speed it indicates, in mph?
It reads 85 mph
